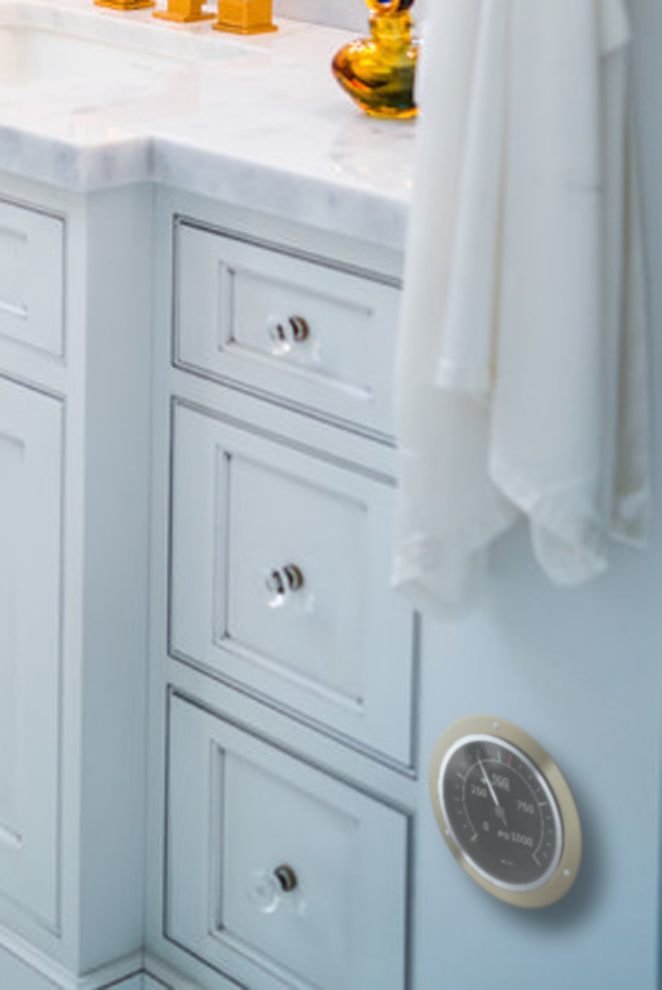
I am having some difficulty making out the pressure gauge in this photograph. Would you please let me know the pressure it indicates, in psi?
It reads 400 psi
